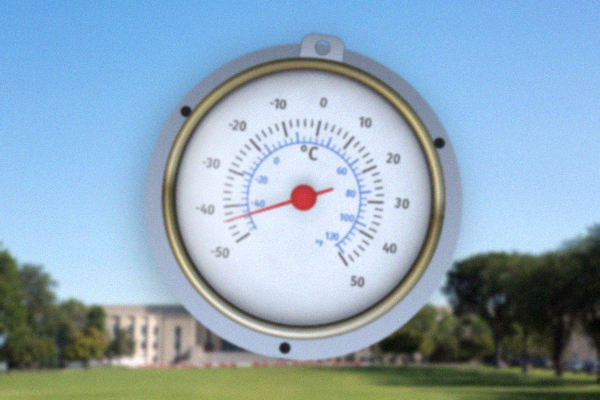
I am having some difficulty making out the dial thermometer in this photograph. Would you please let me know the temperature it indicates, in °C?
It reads -44 °C
